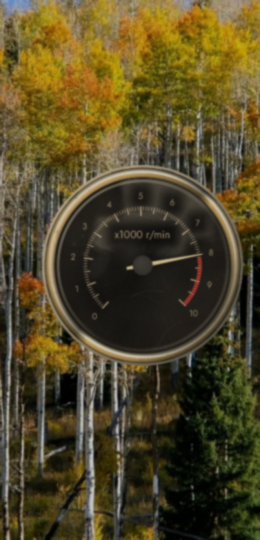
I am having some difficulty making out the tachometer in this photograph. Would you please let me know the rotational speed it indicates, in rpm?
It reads 8000 rpm
